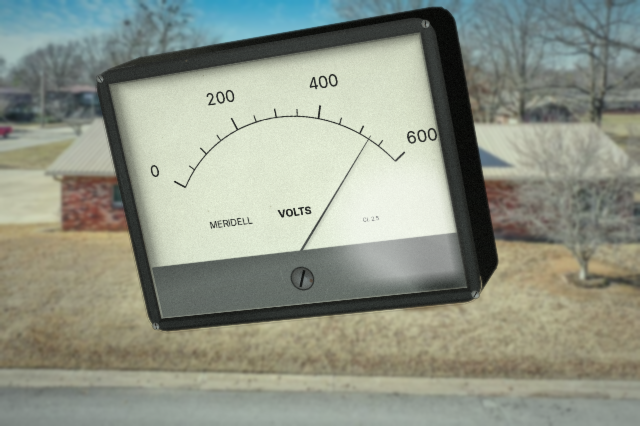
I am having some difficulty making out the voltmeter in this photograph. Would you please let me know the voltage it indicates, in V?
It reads 525 V
